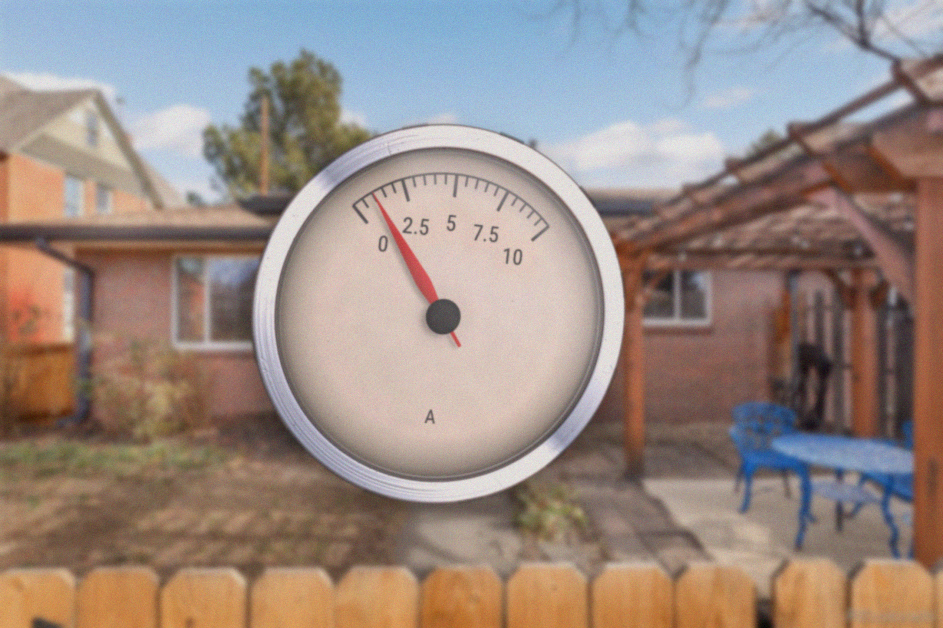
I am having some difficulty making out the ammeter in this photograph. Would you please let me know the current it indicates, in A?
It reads 1 A
